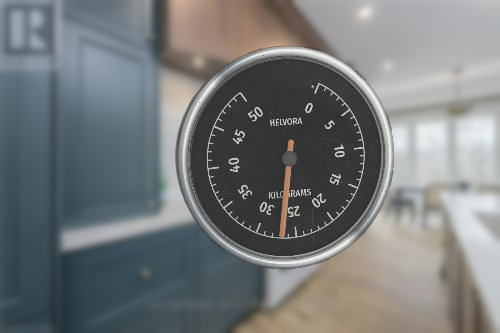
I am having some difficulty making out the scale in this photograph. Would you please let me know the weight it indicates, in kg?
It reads 27 kg
